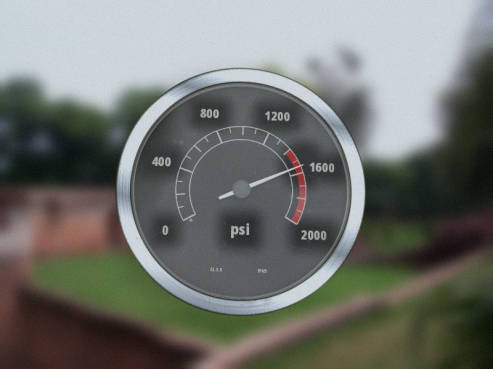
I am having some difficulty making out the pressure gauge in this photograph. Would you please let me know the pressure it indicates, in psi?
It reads 1550 psi
